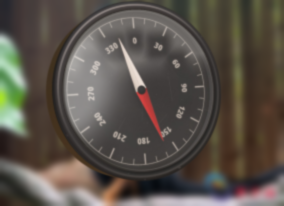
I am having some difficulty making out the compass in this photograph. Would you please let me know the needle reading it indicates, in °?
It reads 160 °
